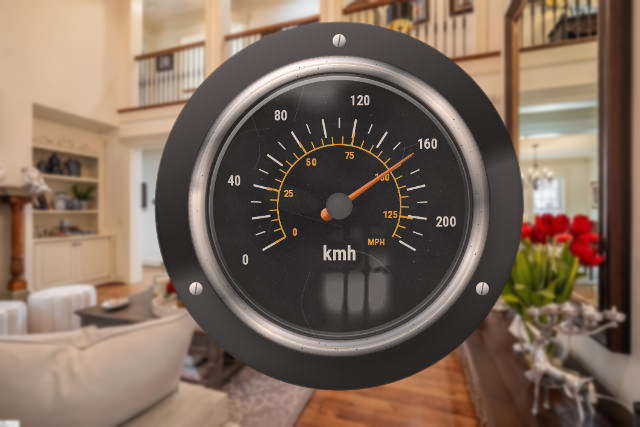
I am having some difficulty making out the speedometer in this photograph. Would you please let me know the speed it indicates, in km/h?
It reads 160 km/h
